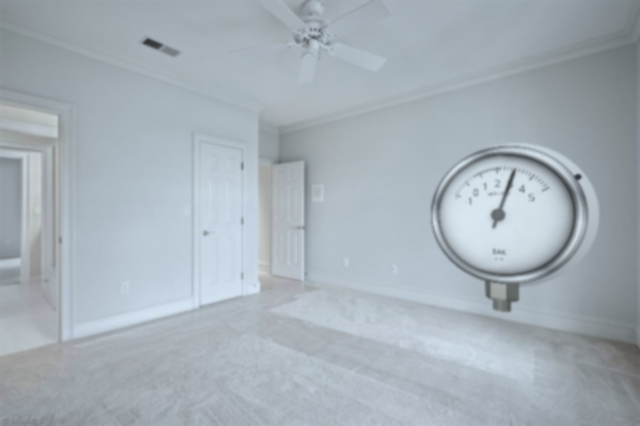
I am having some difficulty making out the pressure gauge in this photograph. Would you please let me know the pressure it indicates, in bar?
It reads 3 bar
